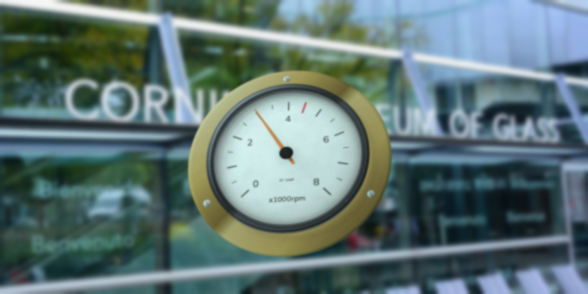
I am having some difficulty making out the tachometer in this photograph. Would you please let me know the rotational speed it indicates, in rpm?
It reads 3000 rpm
